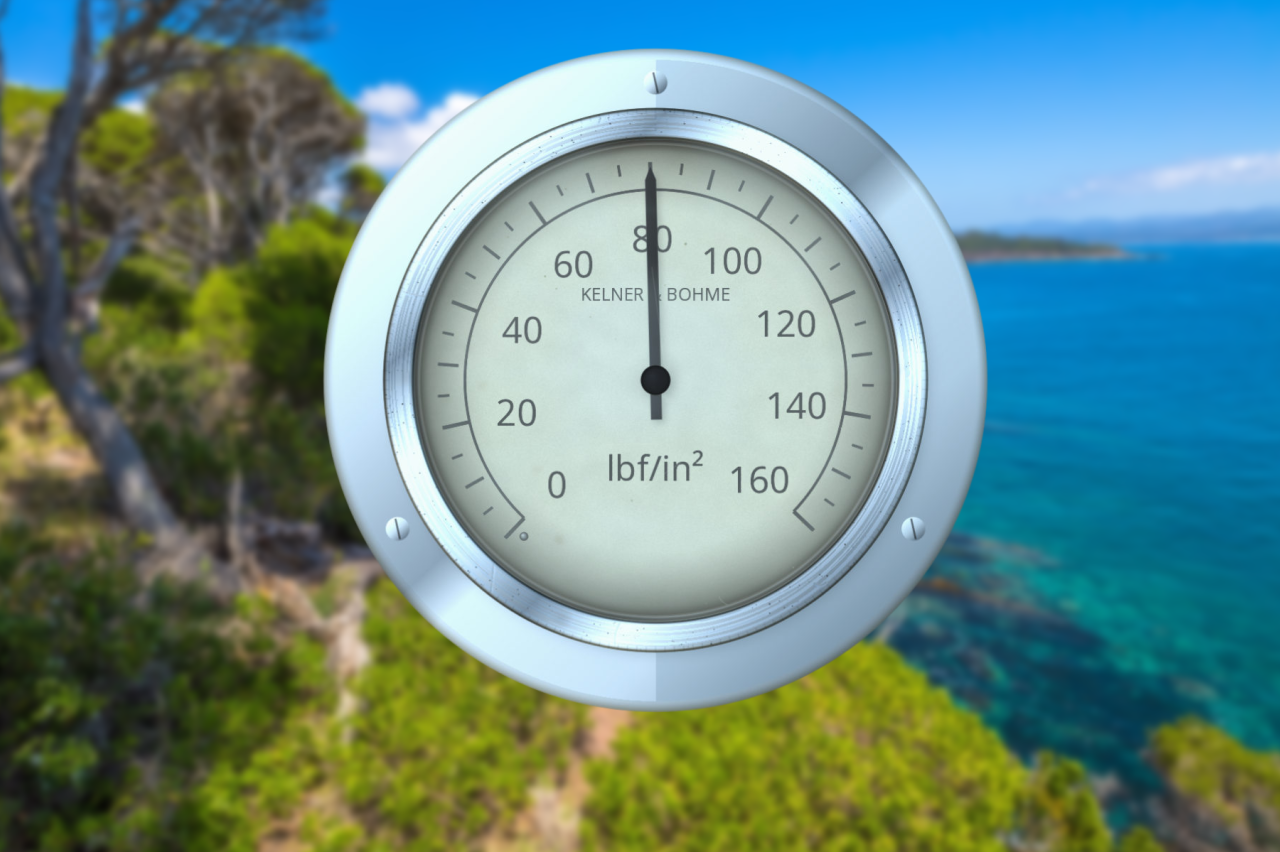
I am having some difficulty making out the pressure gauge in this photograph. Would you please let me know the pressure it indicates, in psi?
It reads 80 psi
